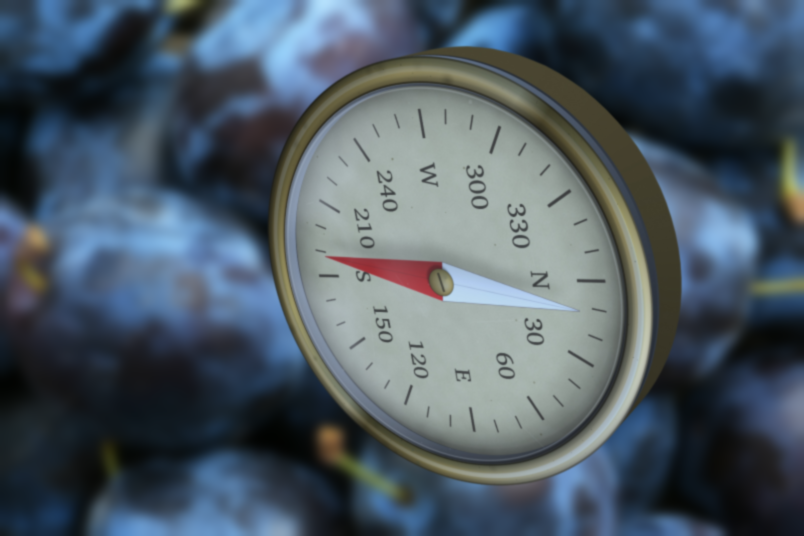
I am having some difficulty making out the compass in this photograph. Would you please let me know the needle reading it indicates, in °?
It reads 190 °
